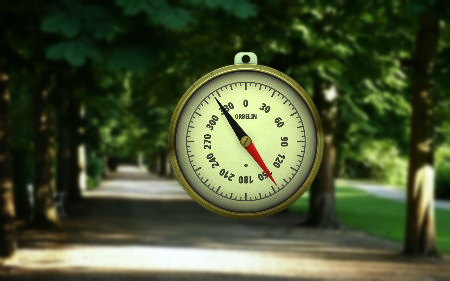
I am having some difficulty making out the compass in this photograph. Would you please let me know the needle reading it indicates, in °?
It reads 145 °
